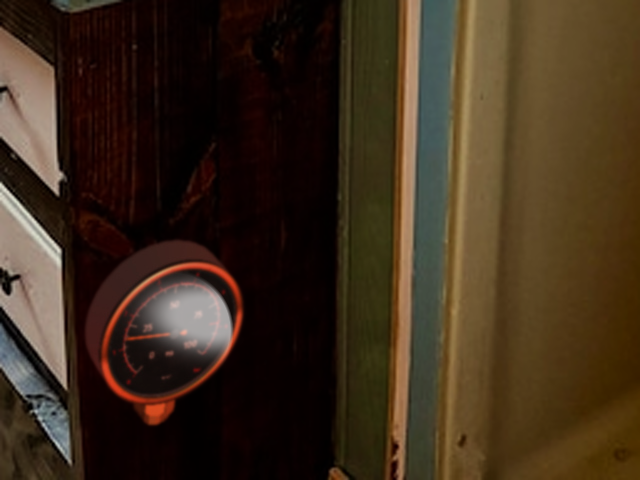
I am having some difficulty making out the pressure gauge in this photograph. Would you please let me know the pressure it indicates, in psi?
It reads 20 psi
